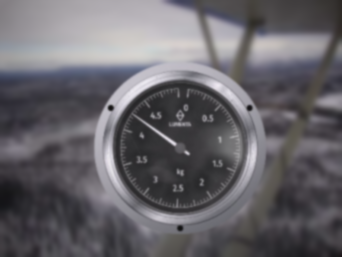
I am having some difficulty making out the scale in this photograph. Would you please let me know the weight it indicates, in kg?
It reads 4.25 kg
